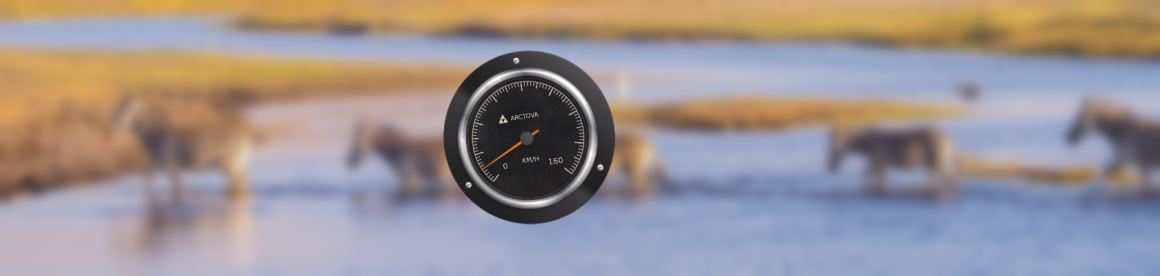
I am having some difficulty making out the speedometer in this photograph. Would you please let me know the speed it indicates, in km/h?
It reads 10 km/h
